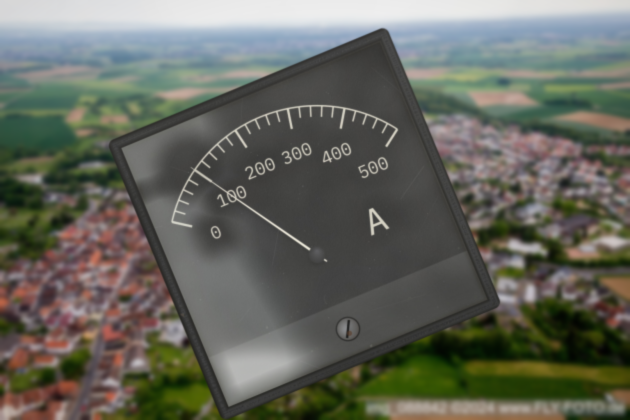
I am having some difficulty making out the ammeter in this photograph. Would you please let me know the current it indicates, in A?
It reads 100 A
